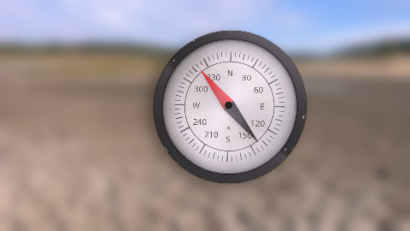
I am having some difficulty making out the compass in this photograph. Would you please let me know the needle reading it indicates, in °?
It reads 320 °
